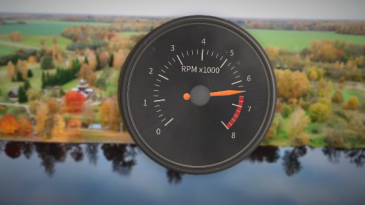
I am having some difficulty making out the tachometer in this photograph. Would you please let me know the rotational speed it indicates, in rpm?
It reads 6400 rpm
